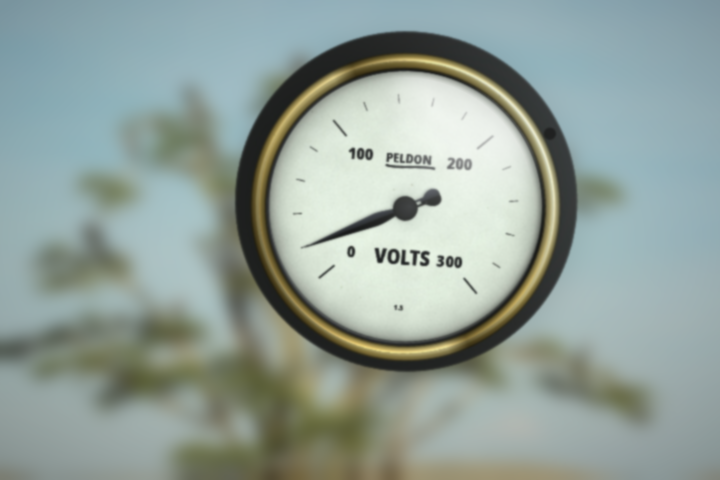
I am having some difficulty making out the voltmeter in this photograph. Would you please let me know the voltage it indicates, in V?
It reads 20 V
